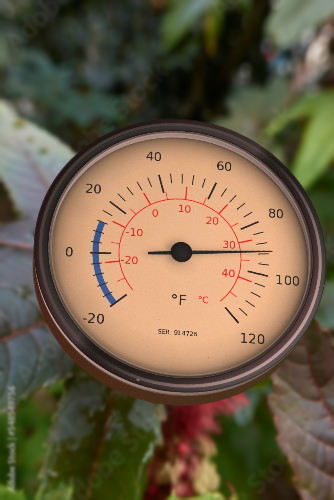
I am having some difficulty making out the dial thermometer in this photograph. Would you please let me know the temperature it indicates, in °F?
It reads 92 °F
